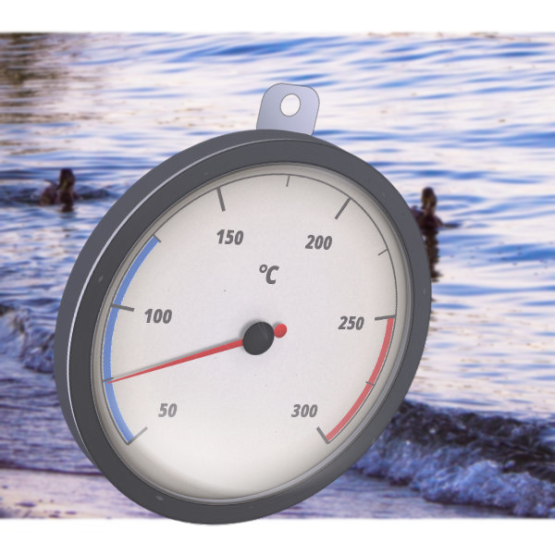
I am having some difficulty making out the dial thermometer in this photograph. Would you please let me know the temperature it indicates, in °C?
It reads 75 °C
